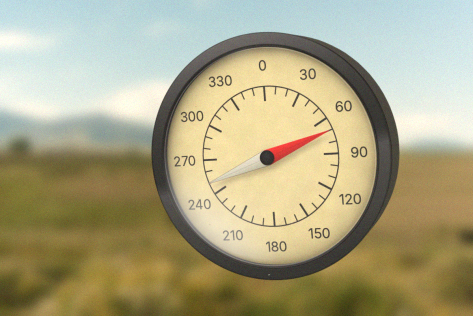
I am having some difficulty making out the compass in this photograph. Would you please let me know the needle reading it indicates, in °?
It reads 70 °
